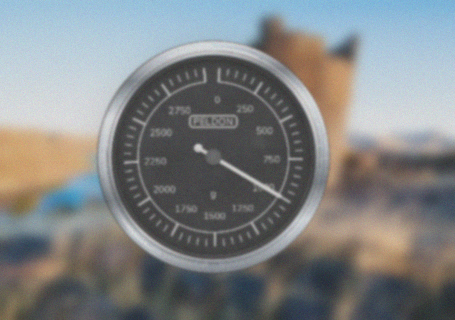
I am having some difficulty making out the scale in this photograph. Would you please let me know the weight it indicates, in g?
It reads 1000 g
